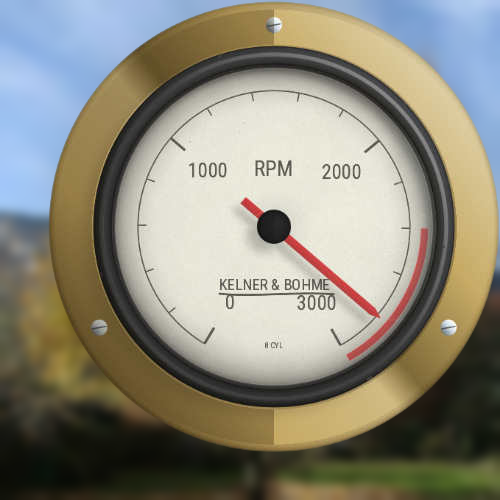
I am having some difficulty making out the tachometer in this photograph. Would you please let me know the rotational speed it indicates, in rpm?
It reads 2800 rpm
